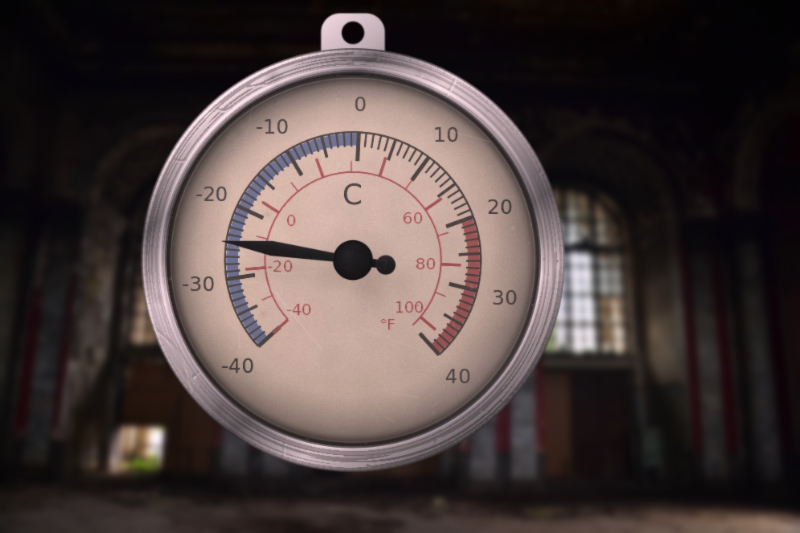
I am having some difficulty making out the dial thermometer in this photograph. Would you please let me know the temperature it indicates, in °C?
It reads -25 °C
